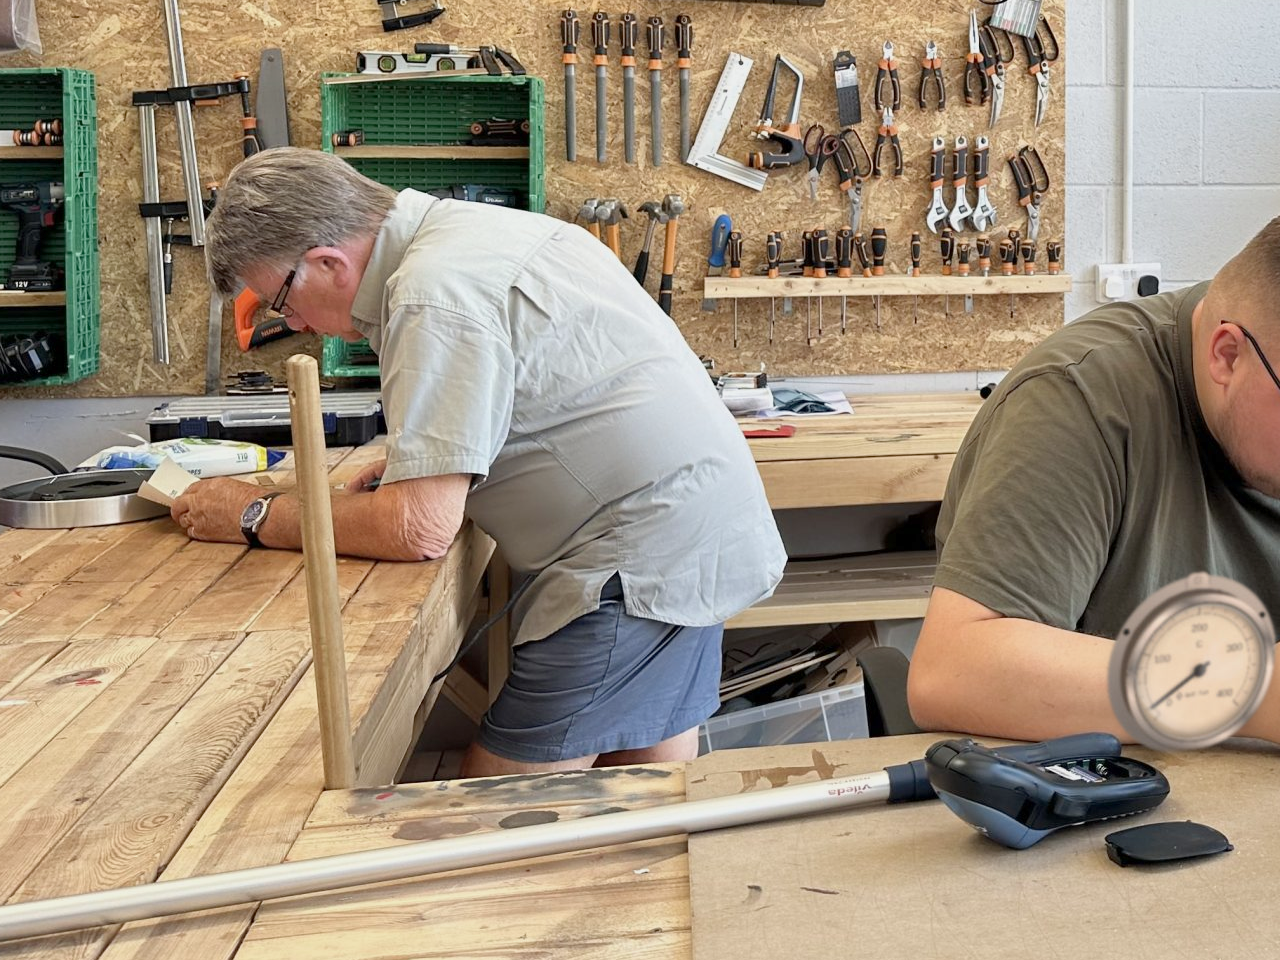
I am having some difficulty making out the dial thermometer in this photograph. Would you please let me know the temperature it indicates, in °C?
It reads 20 °C
